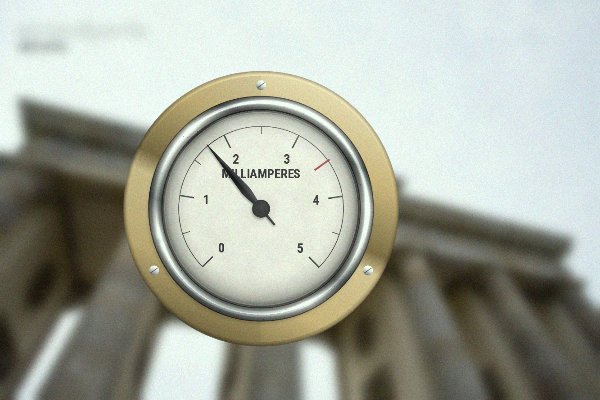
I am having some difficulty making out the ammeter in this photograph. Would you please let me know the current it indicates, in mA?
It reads 1.75 mA
